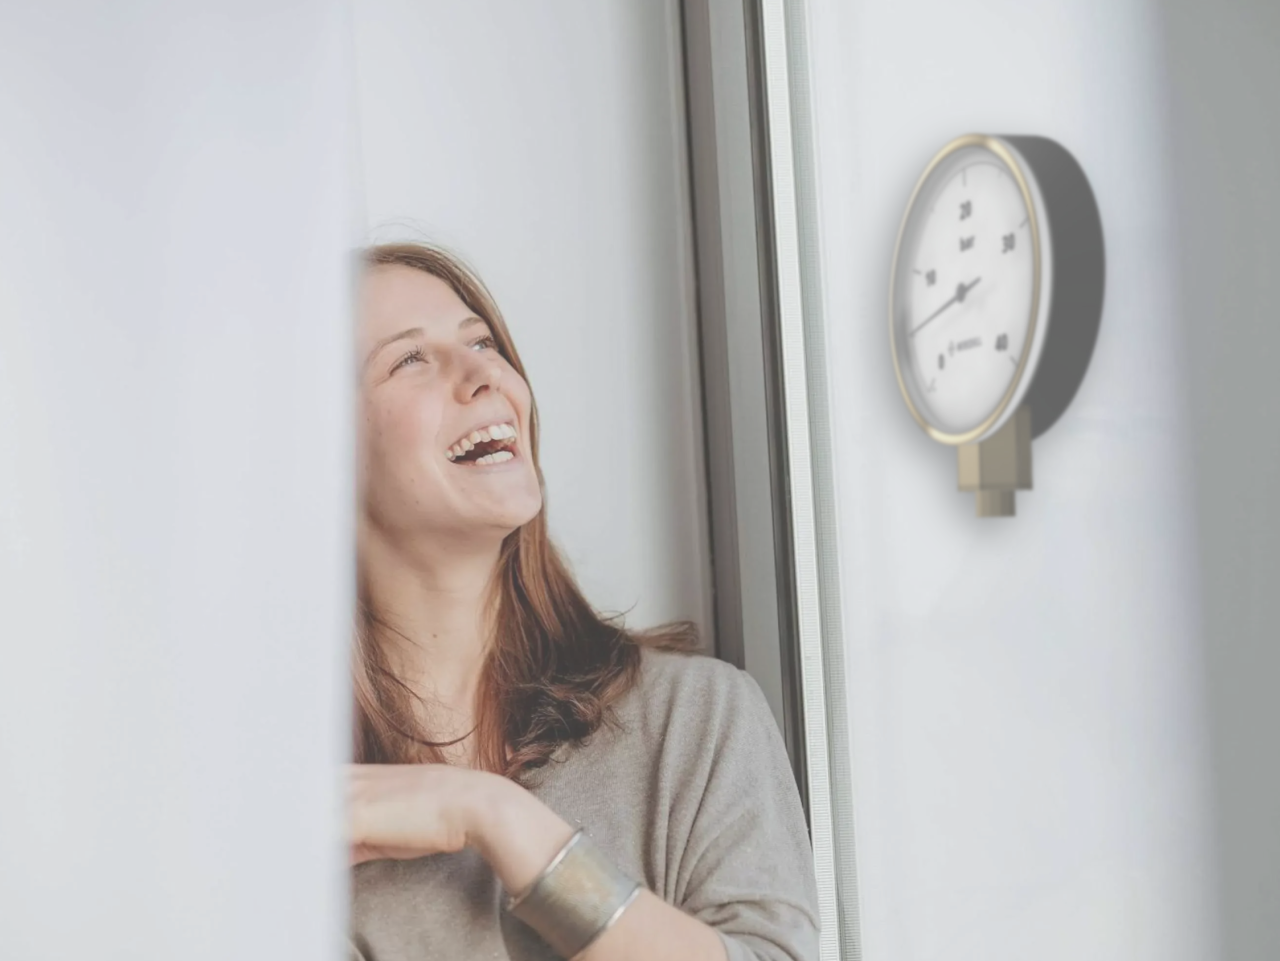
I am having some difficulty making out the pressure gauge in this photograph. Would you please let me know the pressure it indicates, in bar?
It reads 5 bar
